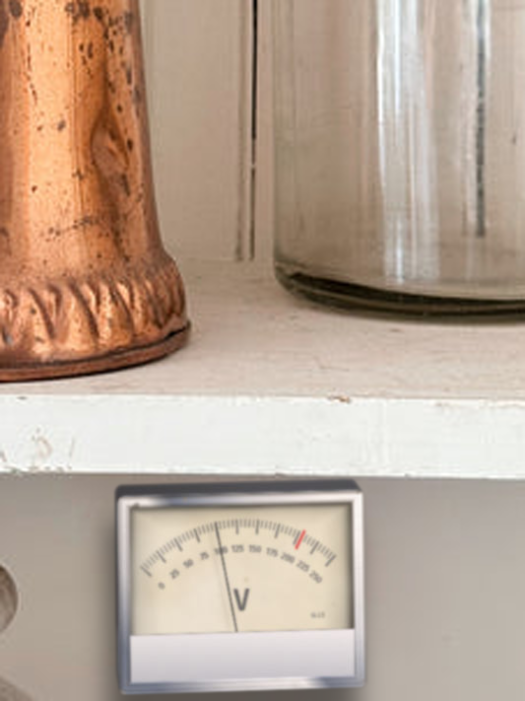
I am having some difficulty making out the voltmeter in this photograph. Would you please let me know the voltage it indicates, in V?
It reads 100 V
